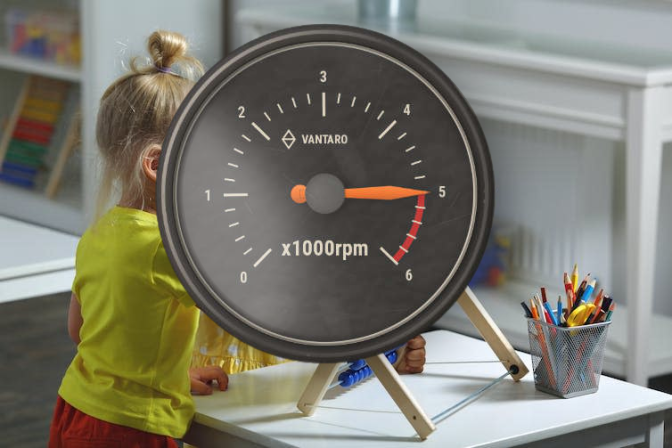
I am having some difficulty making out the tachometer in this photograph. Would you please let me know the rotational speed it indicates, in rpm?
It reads 5000 rpm
